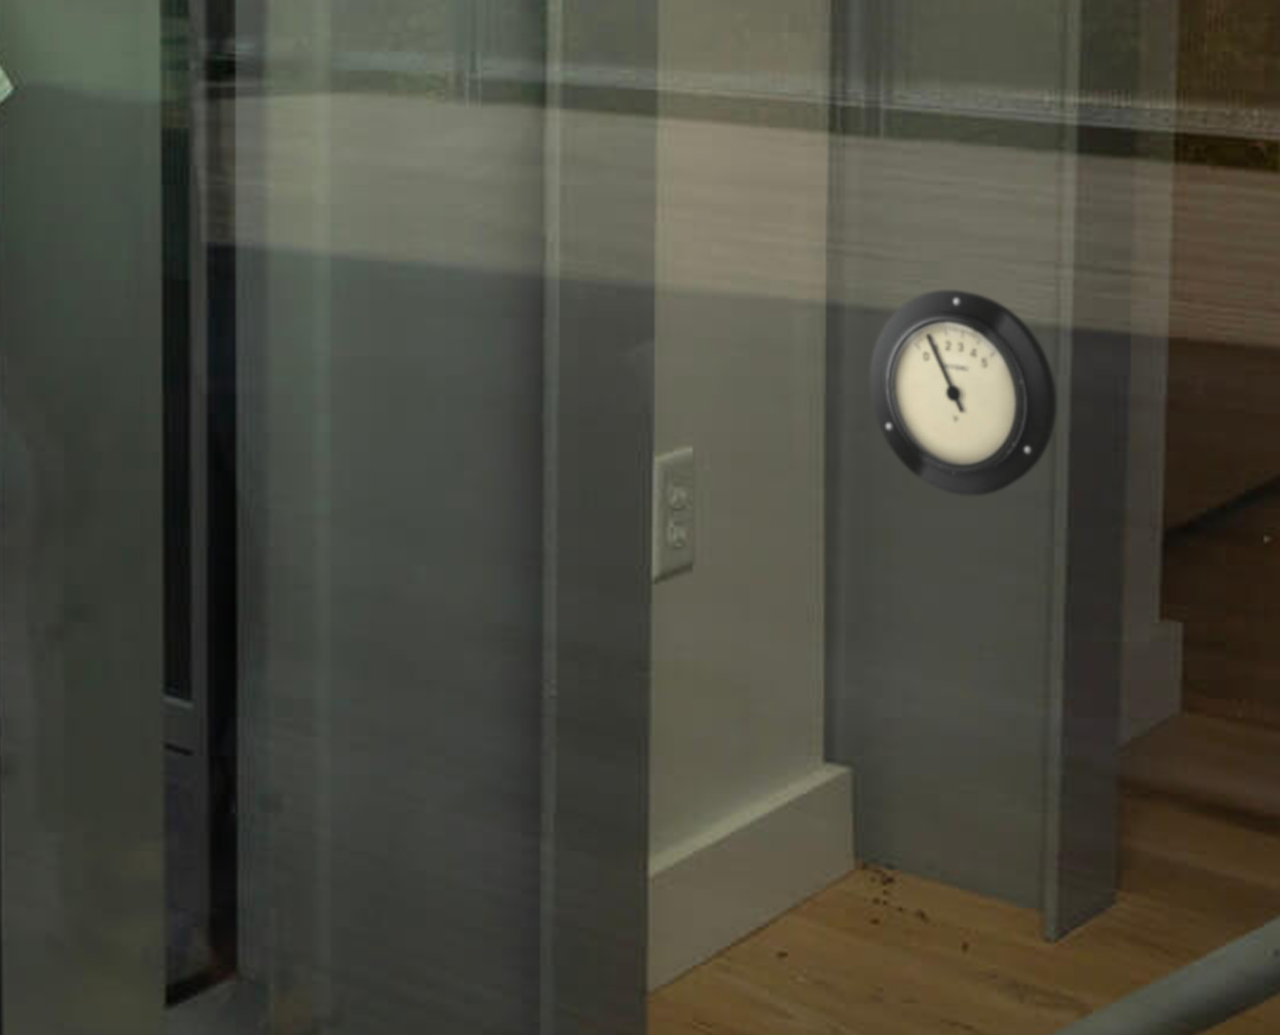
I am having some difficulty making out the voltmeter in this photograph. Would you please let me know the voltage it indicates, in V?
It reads 1 V
